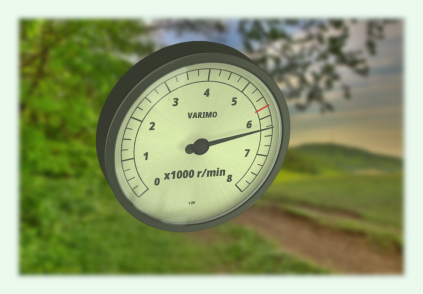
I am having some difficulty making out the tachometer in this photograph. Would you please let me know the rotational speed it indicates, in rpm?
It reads 6250 rpm
